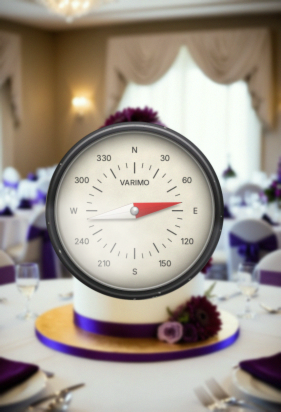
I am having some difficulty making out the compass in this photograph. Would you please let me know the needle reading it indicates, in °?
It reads 80 °
